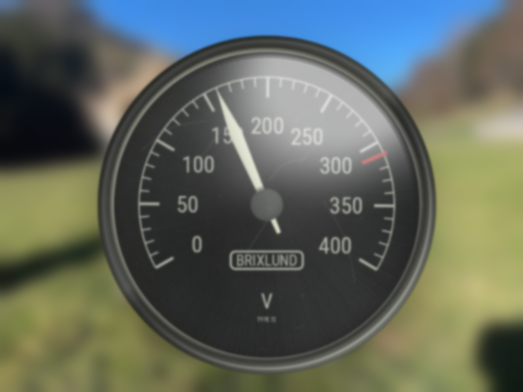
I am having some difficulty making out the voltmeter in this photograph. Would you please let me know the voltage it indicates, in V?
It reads 160 V
